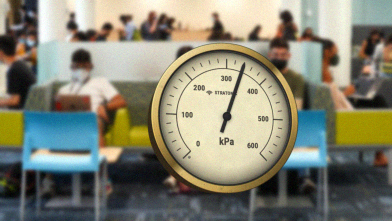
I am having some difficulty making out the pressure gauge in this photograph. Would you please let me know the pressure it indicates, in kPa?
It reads 340 kPa
